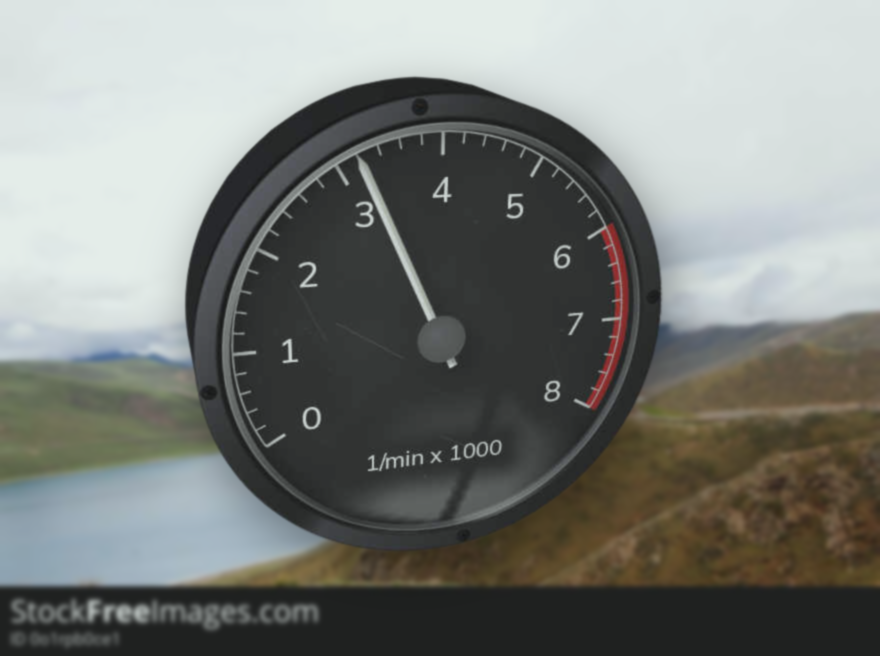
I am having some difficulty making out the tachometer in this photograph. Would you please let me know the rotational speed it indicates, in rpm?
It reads 3200 rpm
